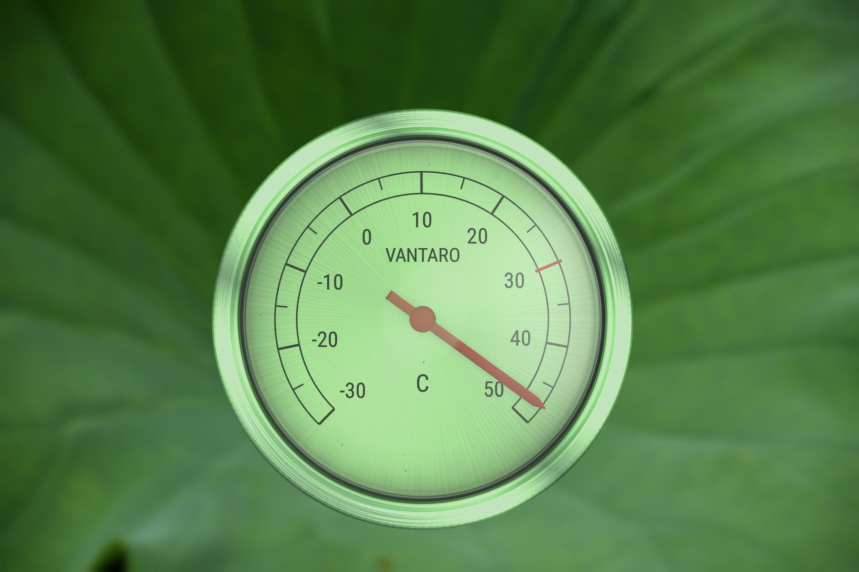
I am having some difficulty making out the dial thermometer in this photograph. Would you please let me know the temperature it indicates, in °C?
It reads 47.5 °C
